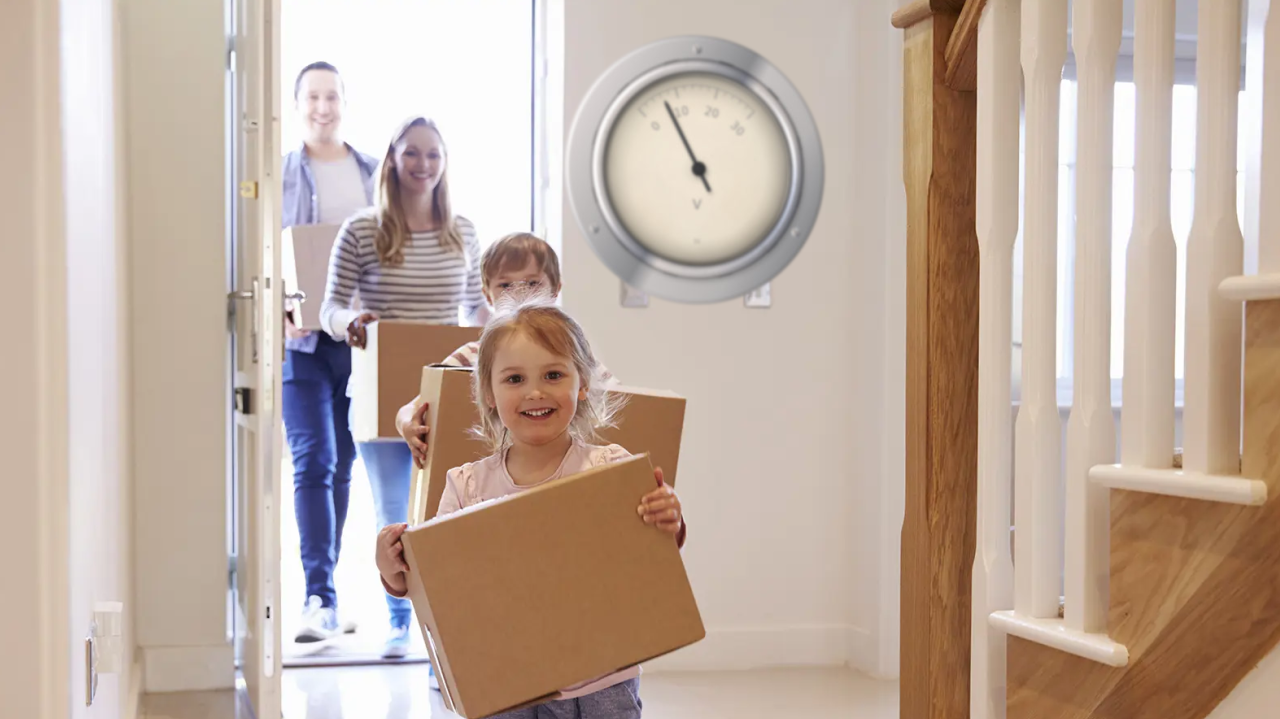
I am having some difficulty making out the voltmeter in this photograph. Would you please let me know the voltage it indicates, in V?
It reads 6 V
